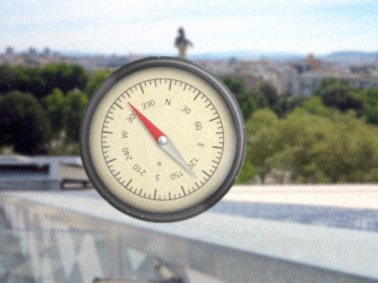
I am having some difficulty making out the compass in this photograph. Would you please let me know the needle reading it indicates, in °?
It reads 310 °
